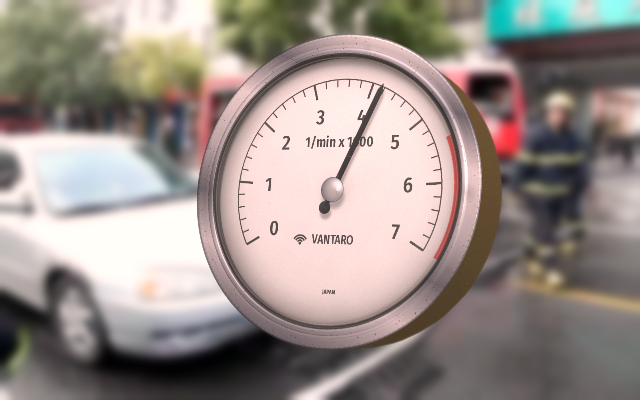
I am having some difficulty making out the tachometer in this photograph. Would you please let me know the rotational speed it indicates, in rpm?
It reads 4200 rpm
